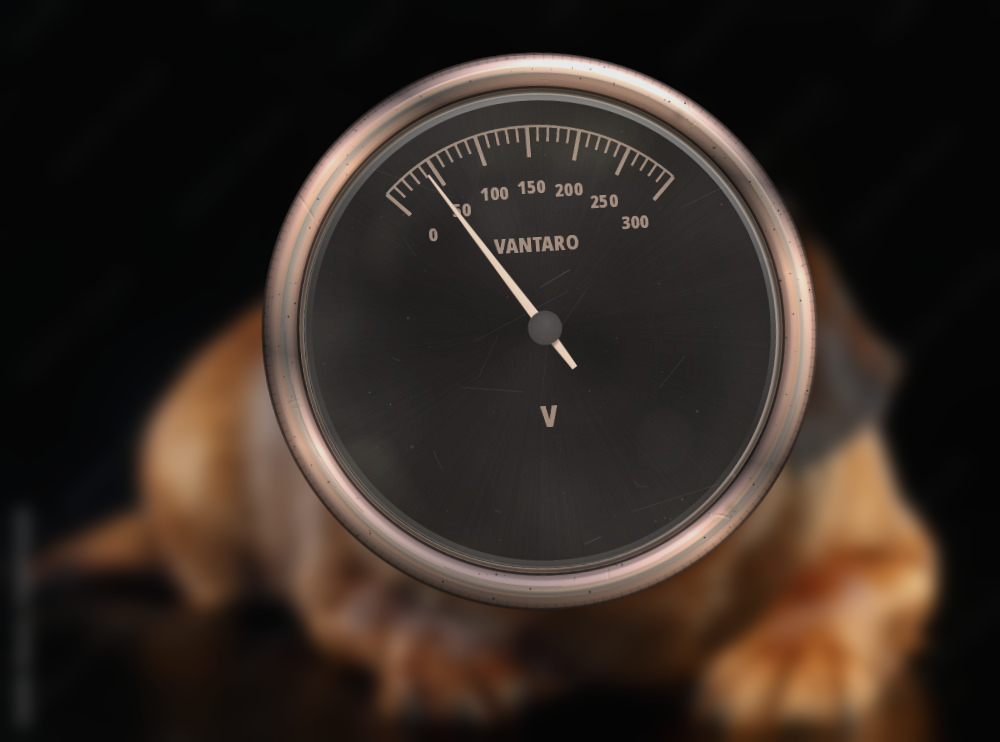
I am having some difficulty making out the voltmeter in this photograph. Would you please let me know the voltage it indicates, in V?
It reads 40 V
